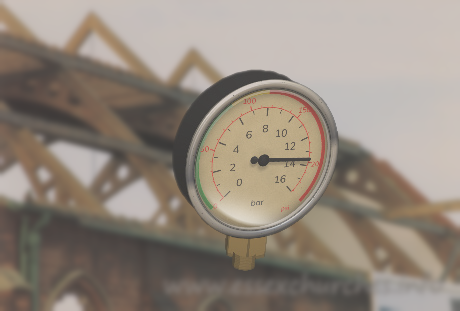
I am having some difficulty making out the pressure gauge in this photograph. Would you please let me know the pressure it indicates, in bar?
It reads 13.5 bar
